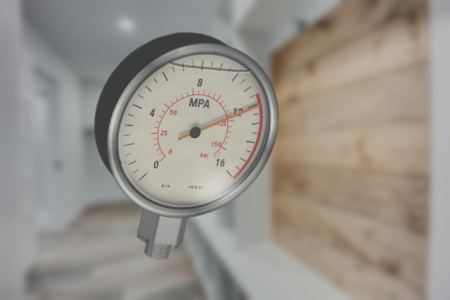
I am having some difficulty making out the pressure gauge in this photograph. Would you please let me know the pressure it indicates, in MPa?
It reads 12 MPa
